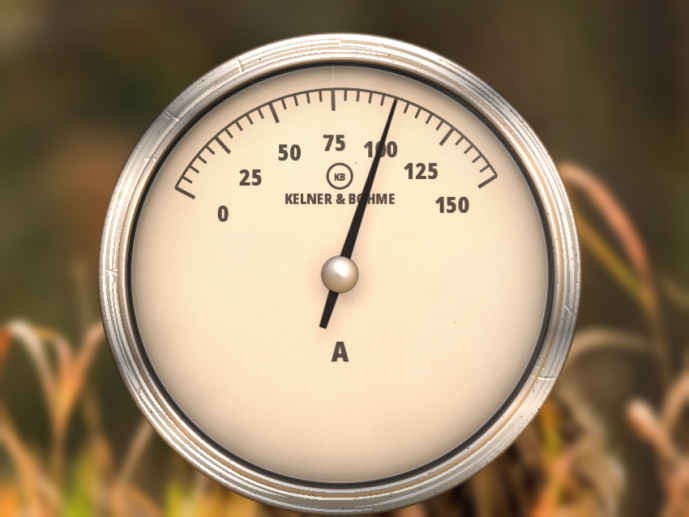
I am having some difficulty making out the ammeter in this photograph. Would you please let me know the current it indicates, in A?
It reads 100 A
